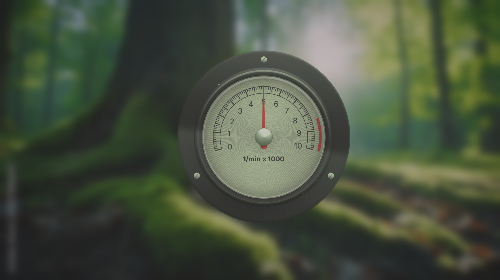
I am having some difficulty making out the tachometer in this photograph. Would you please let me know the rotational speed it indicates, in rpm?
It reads 5000 rpm
